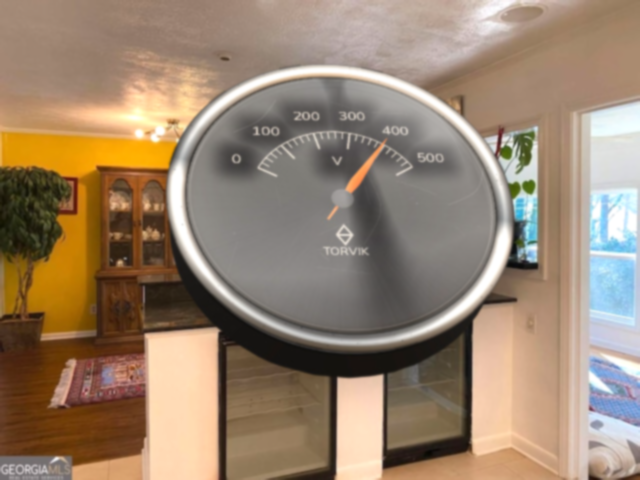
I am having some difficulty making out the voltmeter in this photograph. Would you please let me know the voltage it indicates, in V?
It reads 400 V
